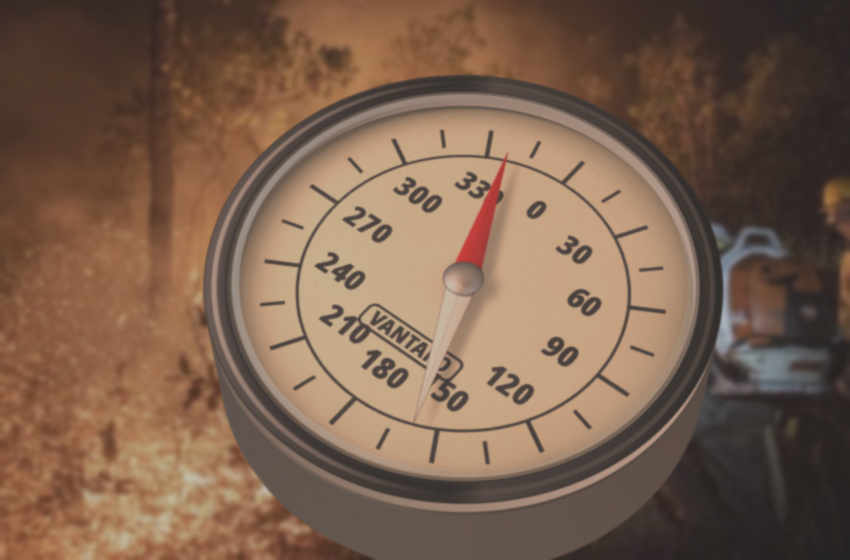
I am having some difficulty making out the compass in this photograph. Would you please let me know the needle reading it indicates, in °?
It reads 337.5 °
